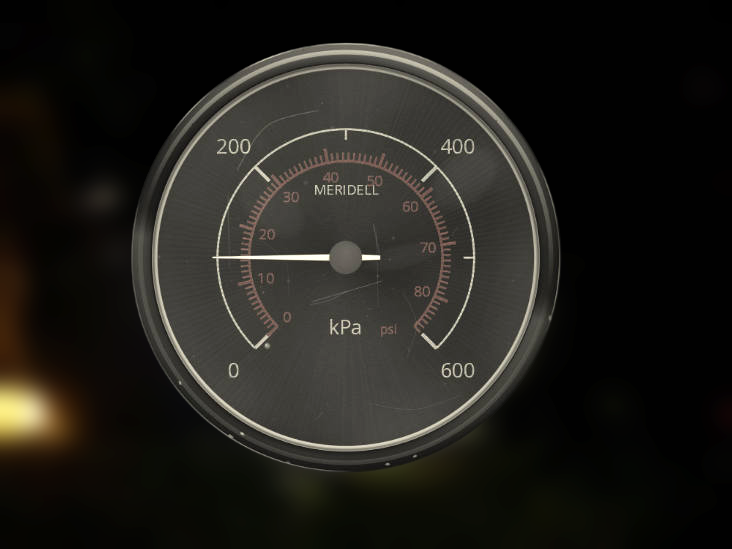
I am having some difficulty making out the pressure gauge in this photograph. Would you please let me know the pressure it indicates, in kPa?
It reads 100 kPa
